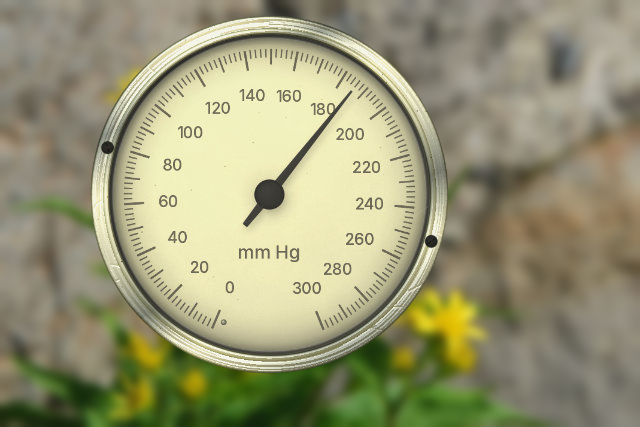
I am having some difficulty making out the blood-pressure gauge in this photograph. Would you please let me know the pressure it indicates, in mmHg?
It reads 186 mmHg
